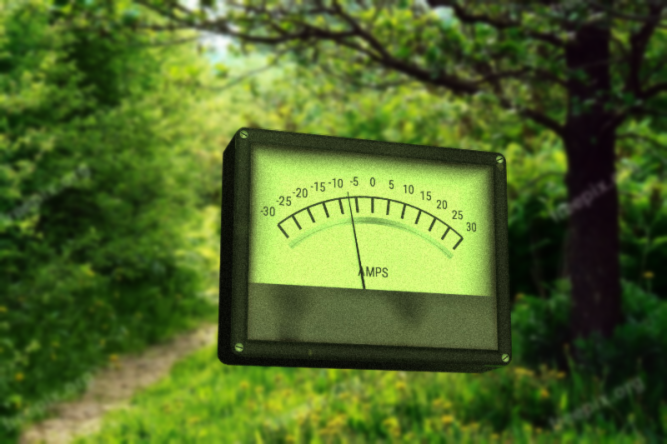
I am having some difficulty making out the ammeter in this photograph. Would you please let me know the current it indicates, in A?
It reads -7.5 A
